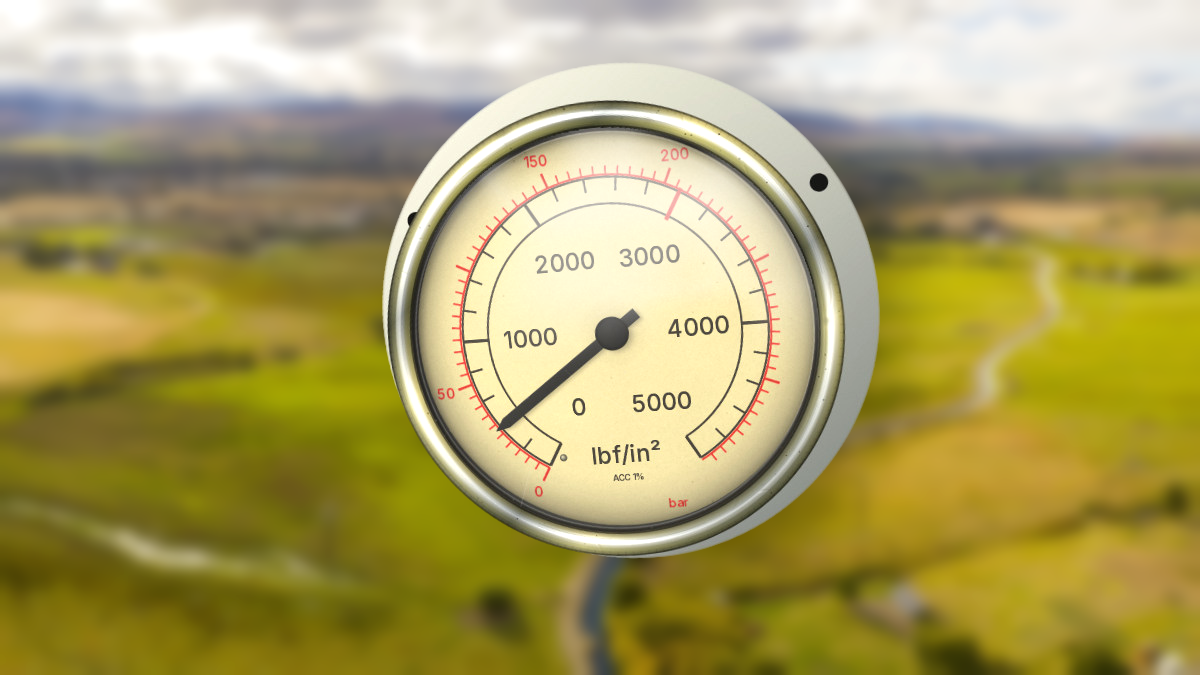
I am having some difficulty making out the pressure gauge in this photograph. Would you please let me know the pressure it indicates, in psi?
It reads 400 psi
